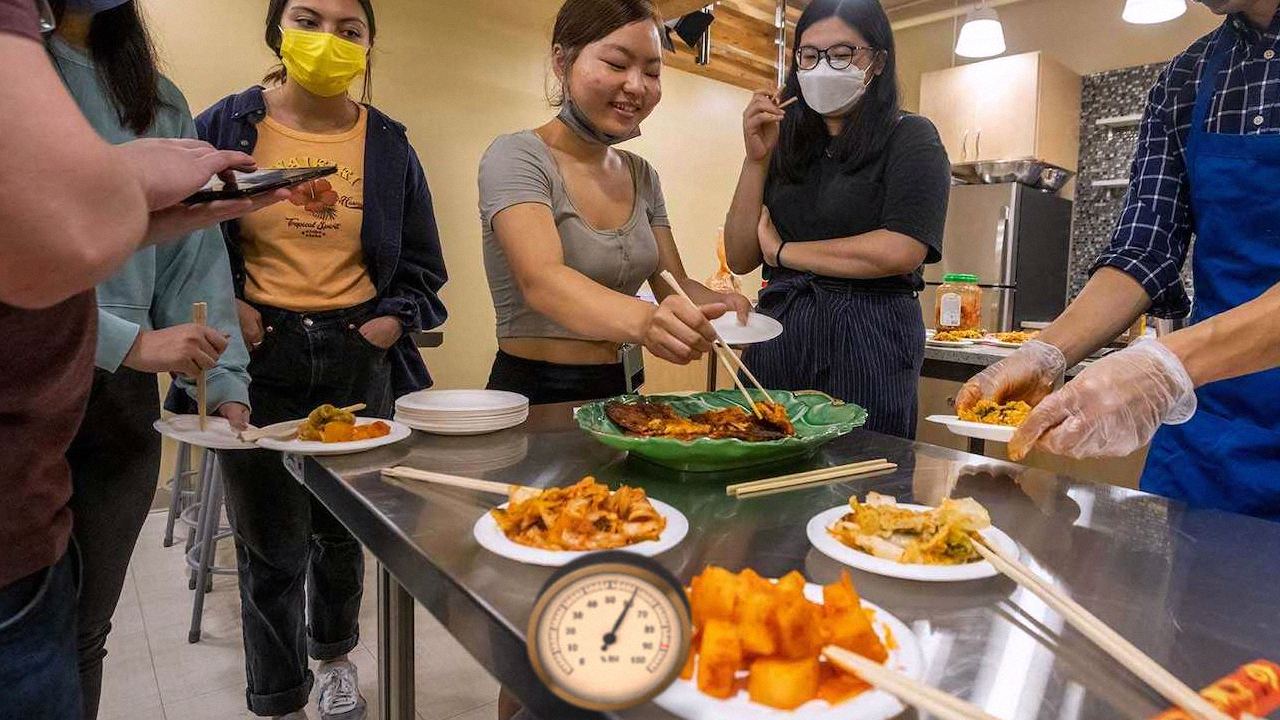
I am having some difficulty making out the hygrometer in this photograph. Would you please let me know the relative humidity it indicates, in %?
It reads 60 %
